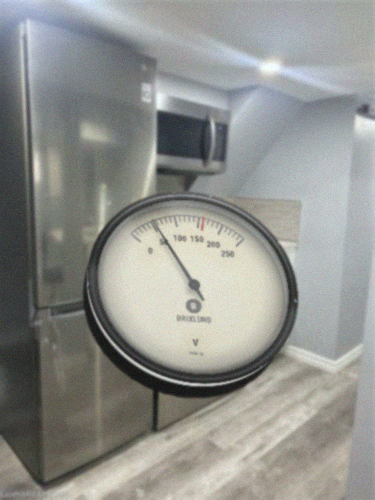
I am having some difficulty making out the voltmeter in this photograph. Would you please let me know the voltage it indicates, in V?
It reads 50 V
